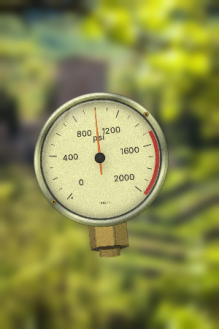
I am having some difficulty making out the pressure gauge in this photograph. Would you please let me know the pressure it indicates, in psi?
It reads 1000 psi
